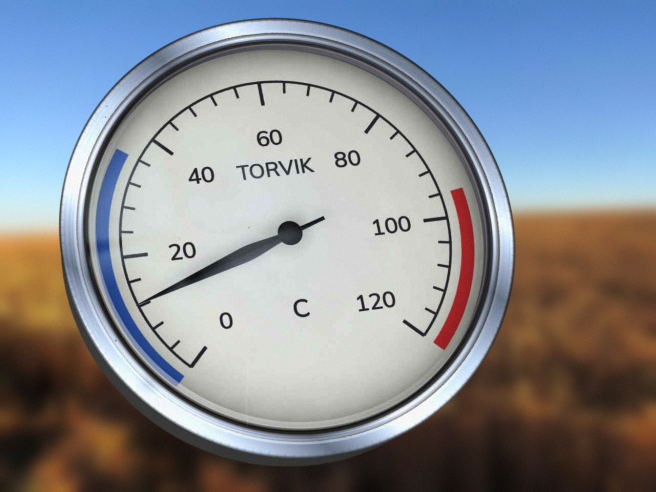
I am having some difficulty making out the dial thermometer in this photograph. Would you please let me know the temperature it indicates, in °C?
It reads 12 °C
